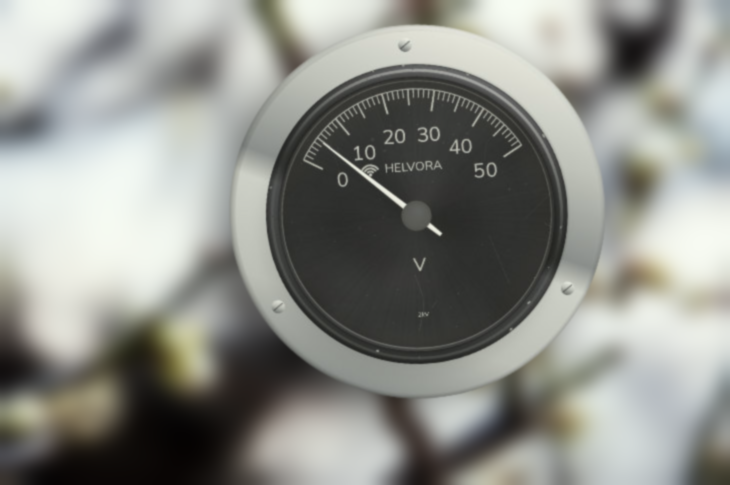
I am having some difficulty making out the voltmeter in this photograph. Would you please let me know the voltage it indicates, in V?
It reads 5 V
